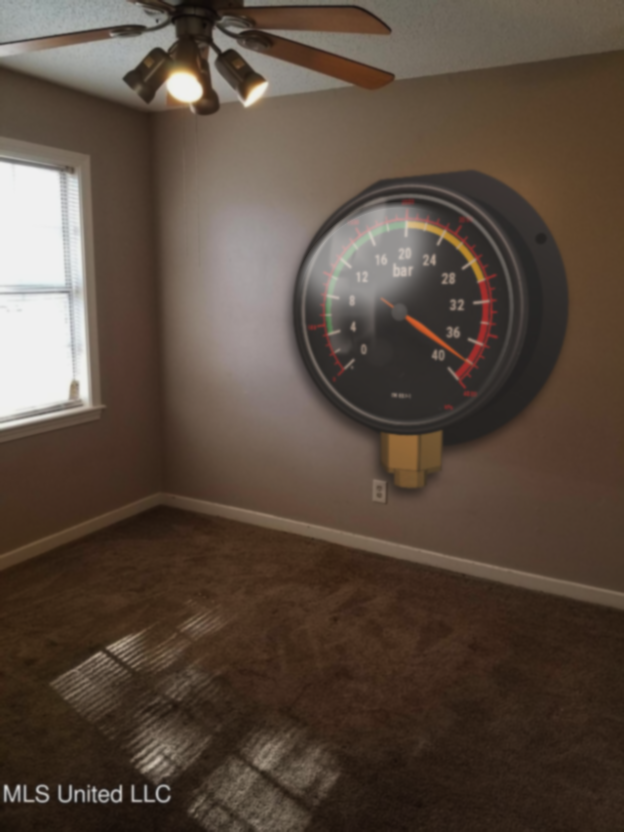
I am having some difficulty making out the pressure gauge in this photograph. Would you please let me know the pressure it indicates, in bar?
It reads 38 bar
